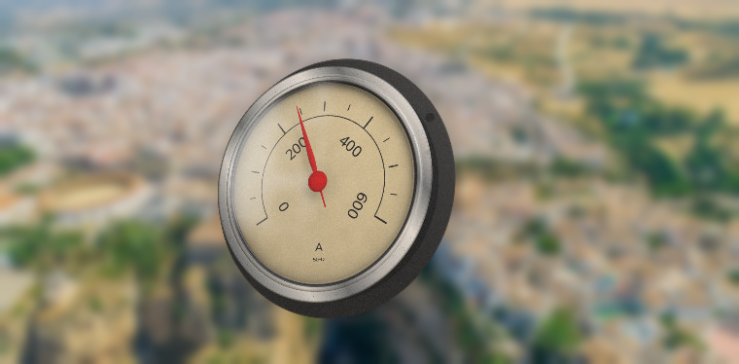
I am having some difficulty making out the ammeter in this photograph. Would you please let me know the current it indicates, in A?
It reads 250 A
